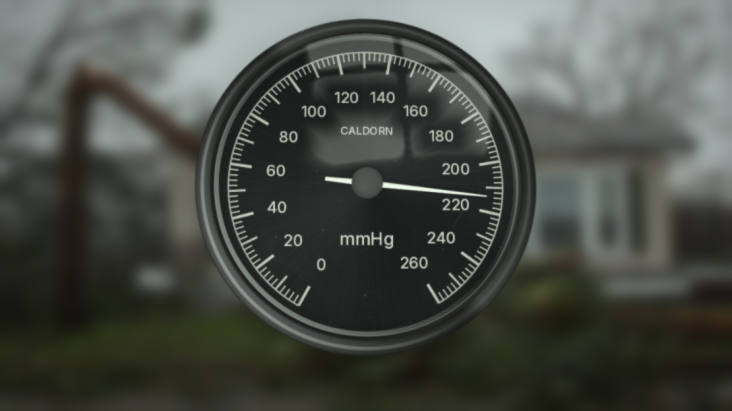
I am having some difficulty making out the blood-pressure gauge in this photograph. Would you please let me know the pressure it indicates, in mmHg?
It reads 214 mmHg
